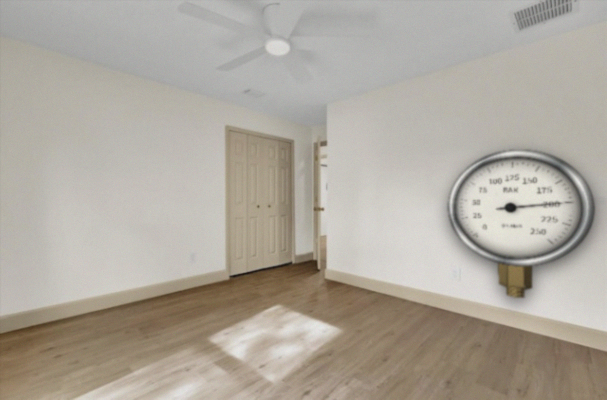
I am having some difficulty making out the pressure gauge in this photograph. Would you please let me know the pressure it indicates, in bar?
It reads 200 bar
